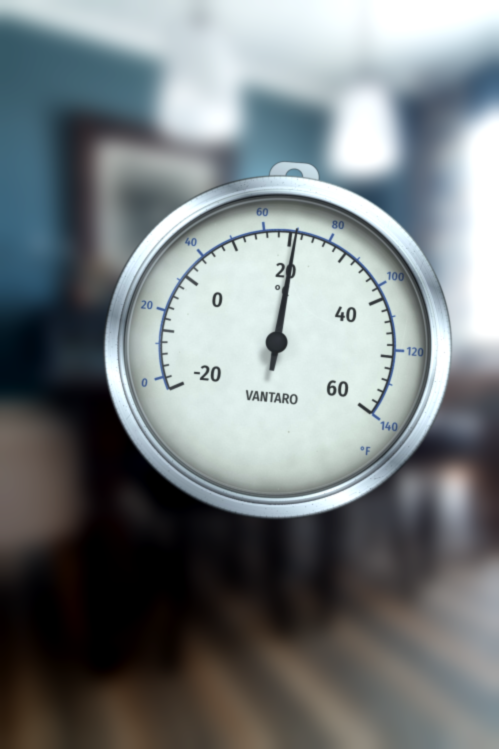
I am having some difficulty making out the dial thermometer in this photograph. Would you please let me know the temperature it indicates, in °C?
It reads 21 °C
